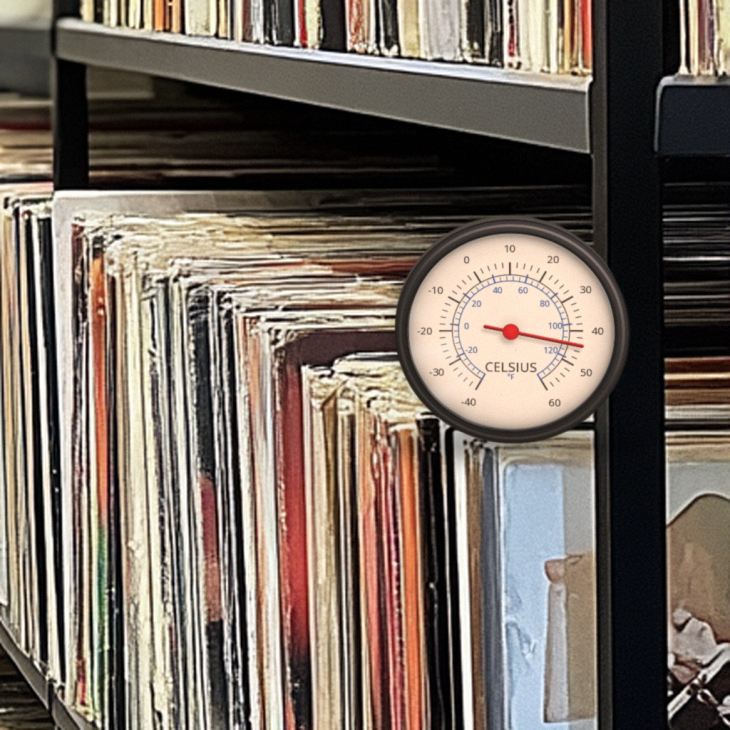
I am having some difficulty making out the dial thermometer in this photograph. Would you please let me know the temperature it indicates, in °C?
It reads 44 °C
